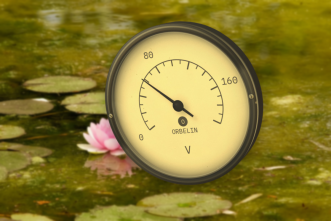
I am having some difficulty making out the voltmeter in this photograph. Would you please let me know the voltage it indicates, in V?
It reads 60 V
